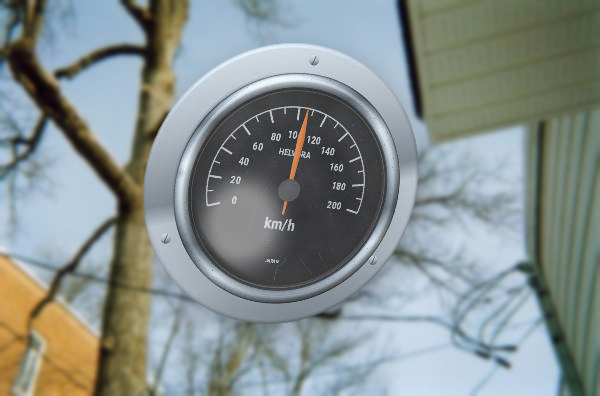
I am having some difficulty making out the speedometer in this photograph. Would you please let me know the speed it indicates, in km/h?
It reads 105 km/h
